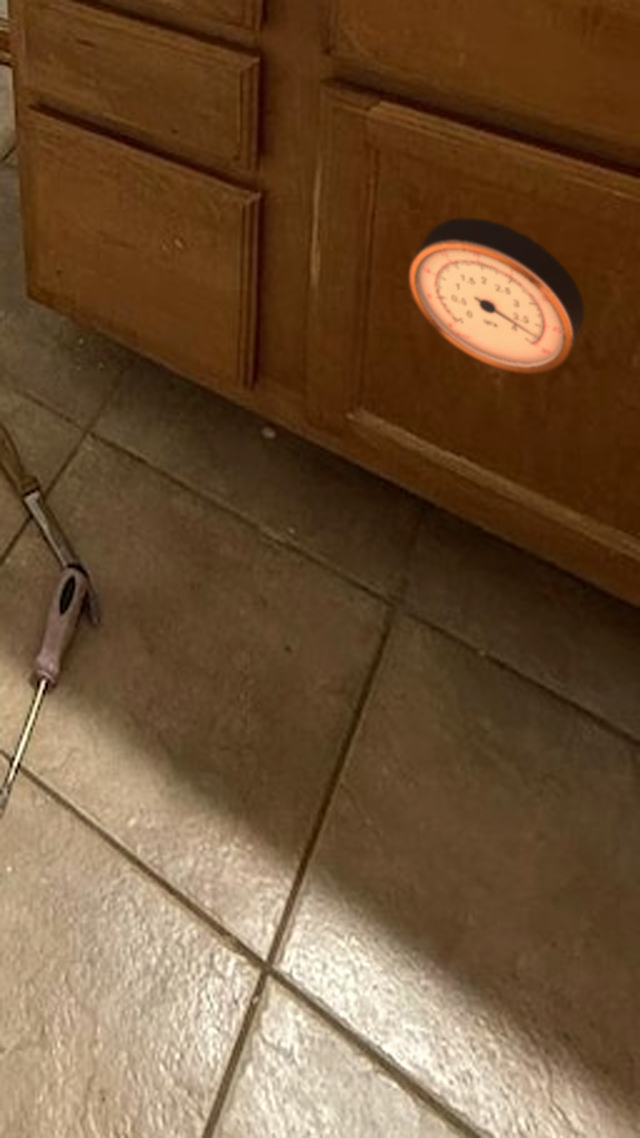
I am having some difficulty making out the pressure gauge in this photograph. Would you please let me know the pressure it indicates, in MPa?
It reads 3.75 MPa
